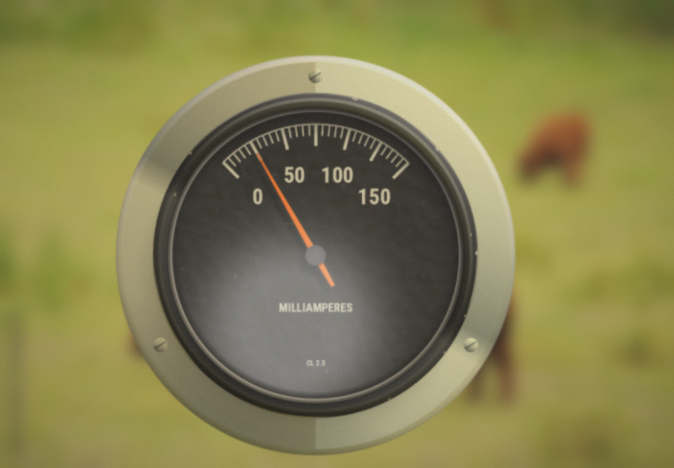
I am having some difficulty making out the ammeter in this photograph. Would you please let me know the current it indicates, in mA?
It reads 25 mA
